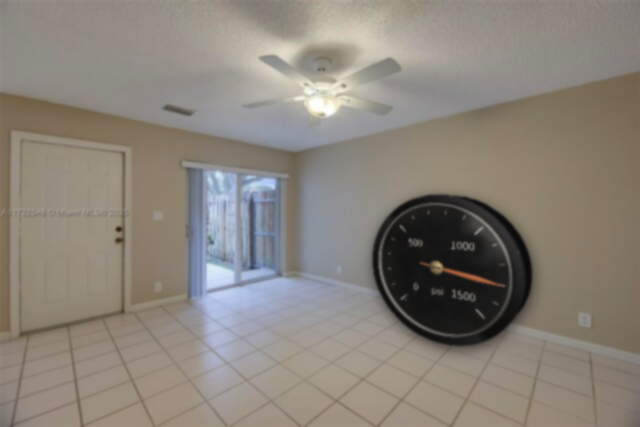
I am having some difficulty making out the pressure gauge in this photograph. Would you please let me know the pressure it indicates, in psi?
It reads 1300 psi
